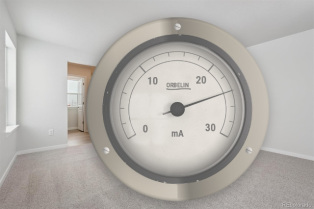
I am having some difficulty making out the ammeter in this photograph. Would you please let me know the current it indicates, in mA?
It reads 24 mA
